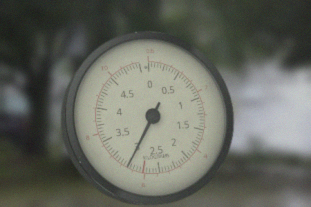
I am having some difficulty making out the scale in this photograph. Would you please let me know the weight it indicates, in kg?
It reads 3 kg
